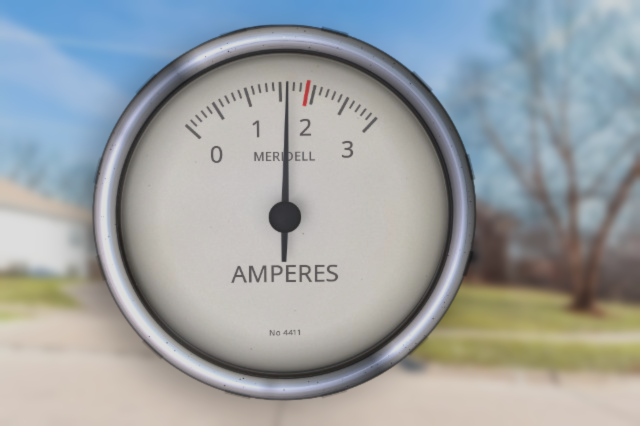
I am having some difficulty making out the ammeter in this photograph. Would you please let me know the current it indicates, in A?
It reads 1.6 A
